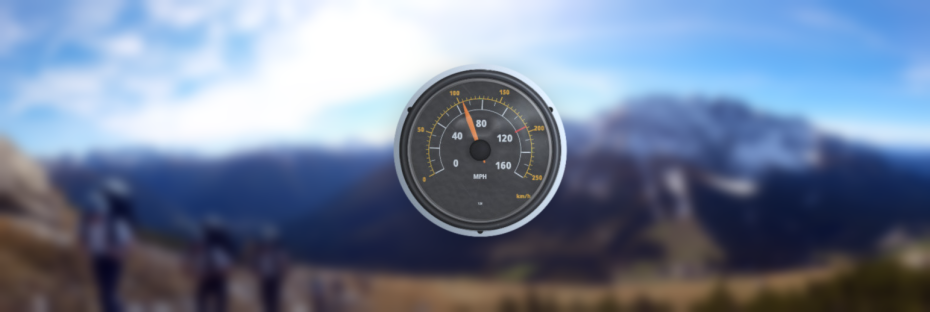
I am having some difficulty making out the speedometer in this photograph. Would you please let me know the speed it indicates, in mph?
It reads 65 mph
